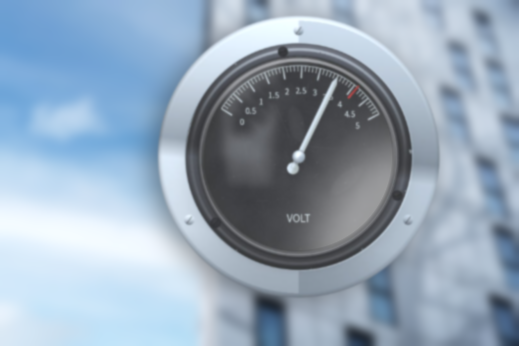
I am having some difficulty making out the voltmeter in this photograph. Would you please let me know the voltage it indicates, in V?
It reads 3.5 V
